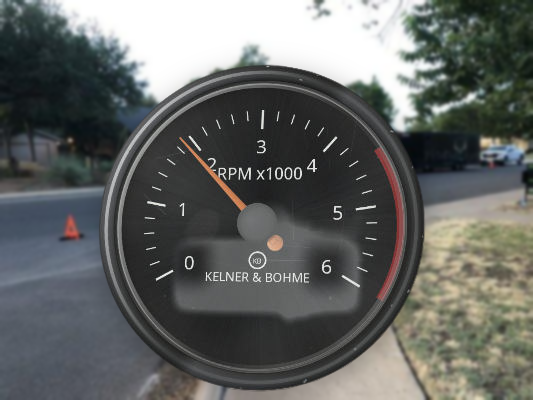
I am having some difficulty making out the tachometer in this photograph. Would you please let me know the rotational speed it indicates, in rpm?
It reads 1900 rpm
